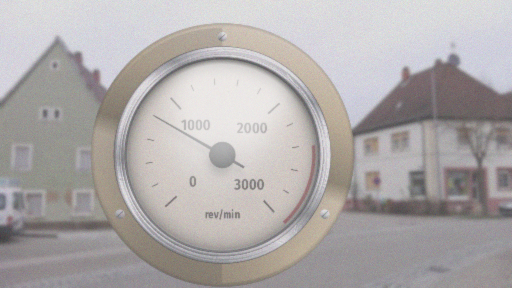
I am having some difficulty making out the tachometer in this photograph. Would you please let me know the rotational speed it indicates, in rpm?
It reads 800 rpm
